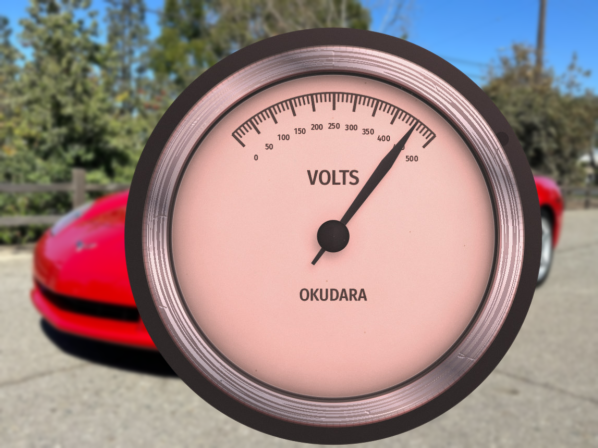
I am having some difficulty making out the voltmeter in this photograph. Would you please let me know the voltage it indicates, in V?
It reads 450 V
